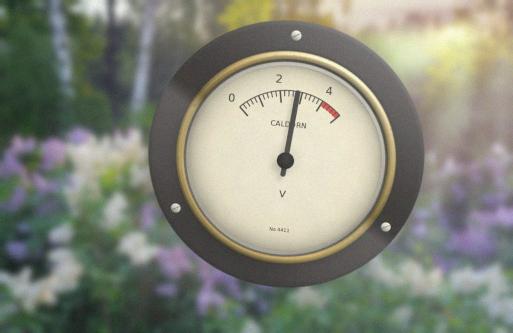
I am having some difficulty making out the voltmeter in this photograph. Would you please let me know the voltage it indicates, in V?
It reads 2.8 V
